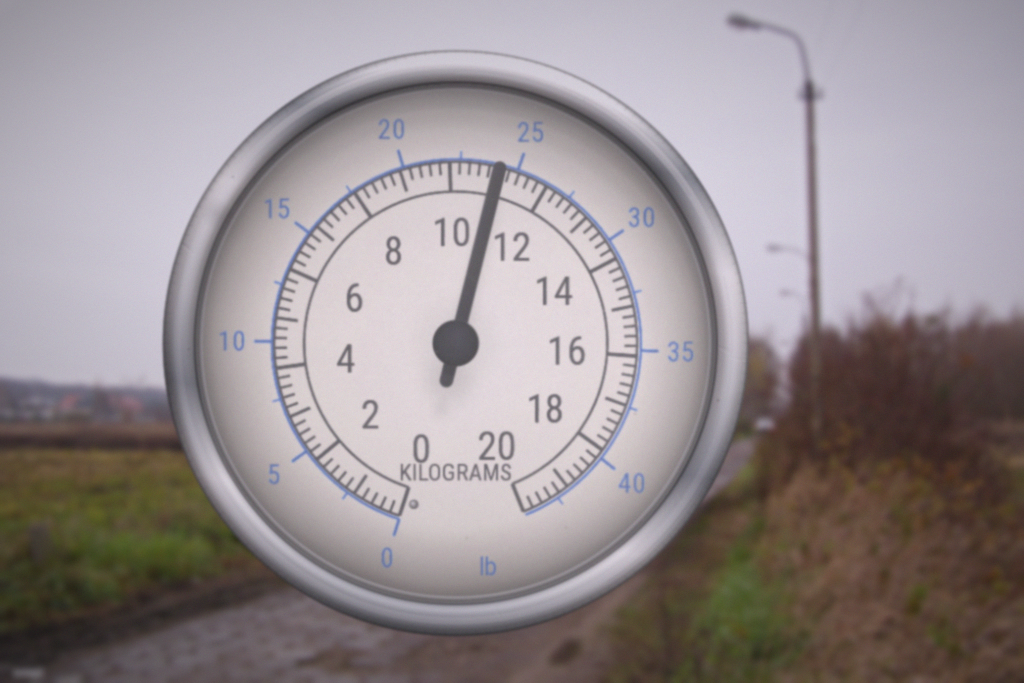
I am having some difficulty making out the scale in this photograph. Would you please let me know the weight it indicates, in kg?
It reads 11 kg
